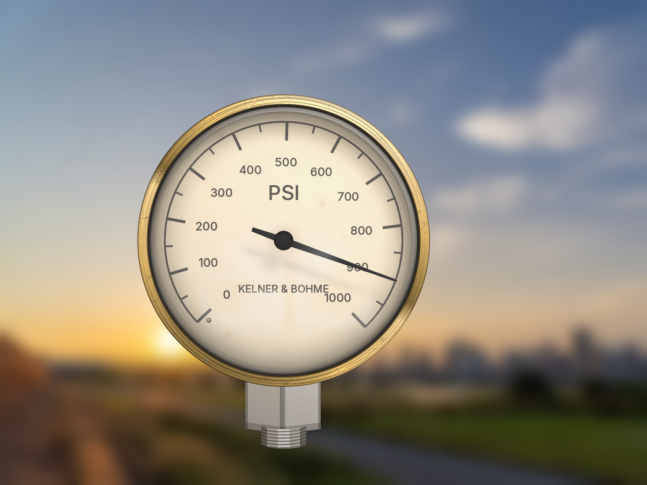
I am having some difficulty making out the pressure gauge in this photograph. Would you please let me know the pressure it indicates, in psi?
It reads 900 psi
